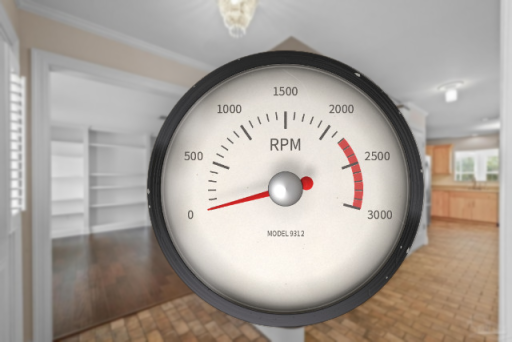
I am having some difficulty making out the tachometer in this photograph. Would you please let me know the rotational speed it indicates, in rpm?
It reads 0 rpm
